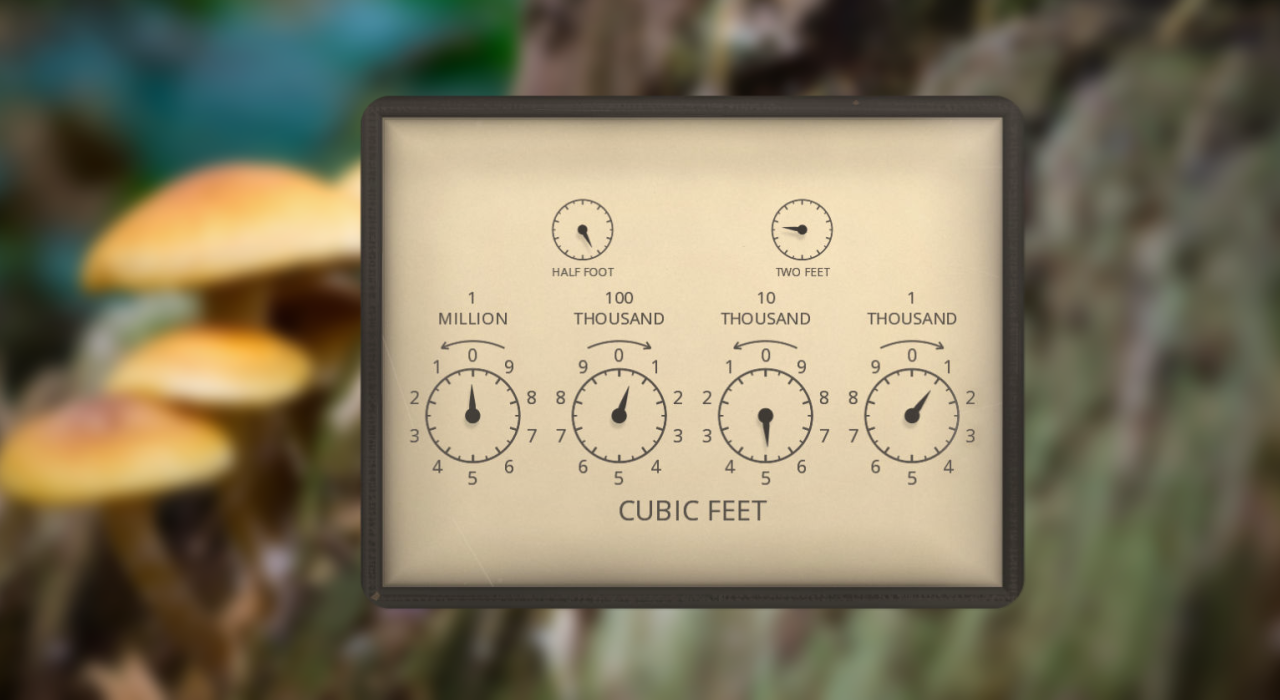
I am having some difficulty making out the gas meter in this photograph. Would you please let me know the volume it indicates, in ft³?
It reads 5100 ft³
